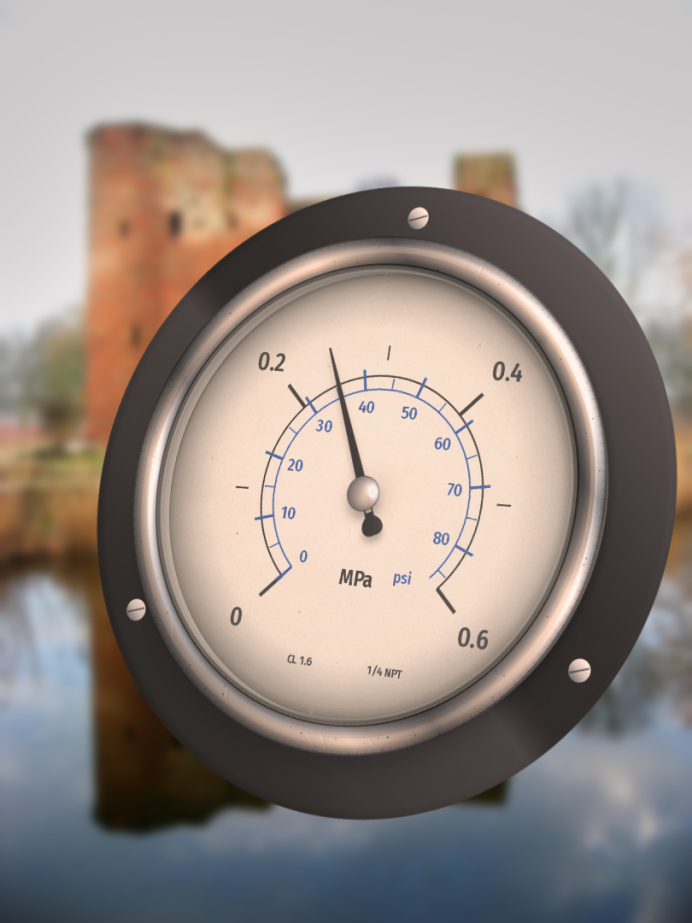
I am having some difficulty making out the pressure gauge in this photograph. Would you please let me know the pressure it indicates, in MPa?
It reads 0.25 MPa
